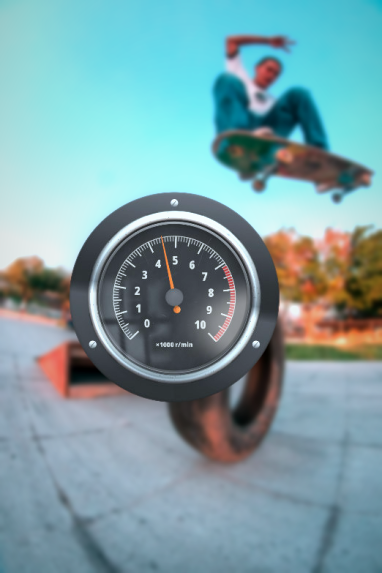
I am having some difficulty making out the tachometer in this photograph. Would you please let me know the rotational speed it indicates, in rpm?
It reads 4500 rpm
